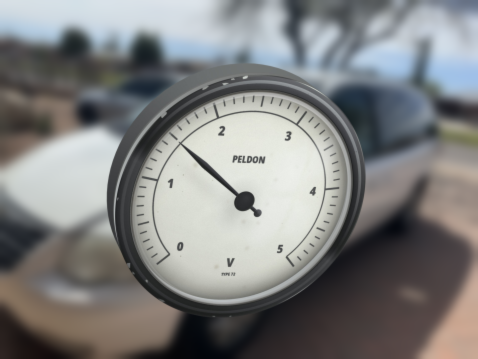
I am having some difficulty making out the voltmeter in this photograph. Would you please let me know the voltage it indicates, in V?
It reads 1.5 V
